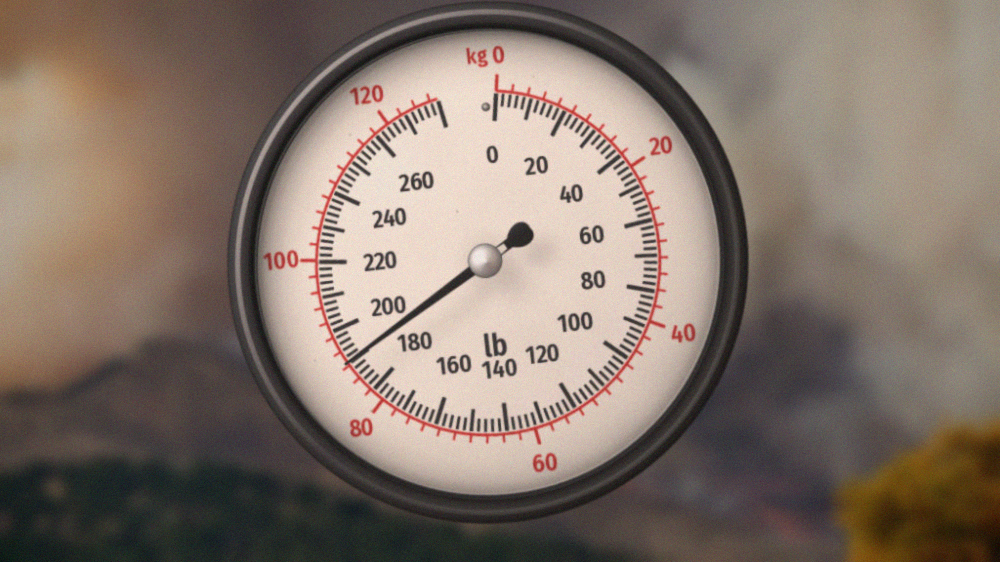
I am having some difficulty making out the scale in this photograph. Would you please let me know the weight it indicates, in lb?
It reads 190 lb
